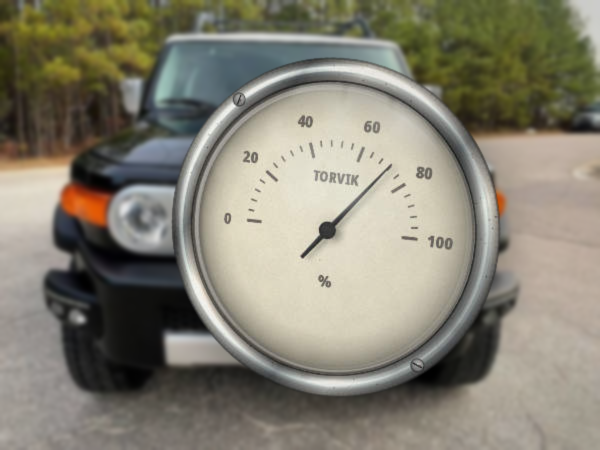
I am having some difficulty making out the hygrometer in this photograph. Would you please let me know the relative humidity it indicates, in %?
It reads 72 %
